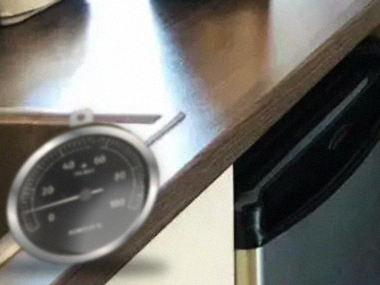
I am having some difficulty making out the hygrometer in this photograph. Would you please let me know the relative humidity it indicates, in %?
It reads 10 %
